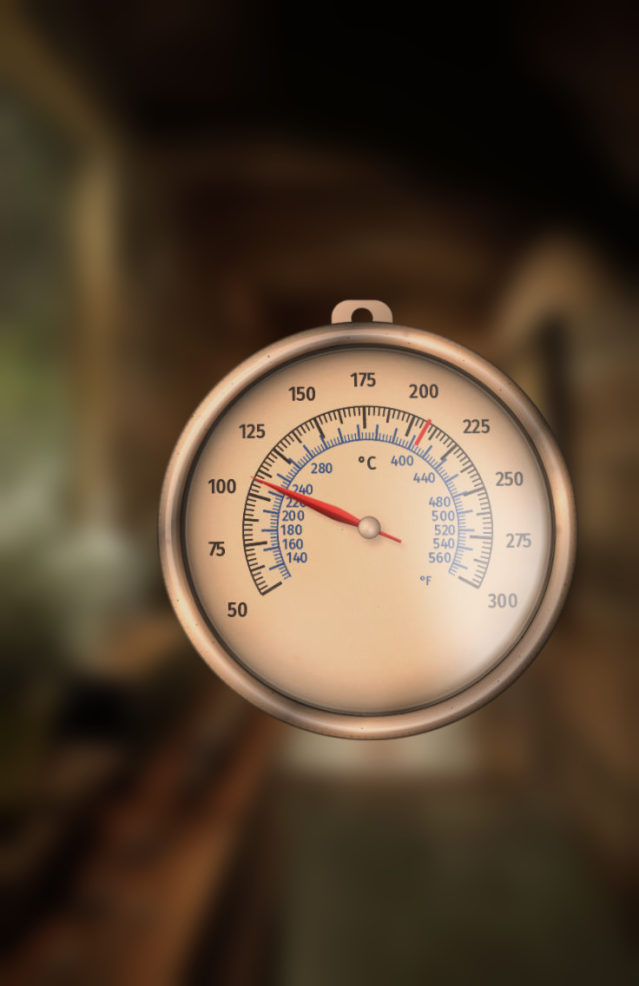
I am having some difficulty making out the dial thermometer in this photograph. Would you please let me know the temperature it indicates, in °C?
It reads 107.5 °C
